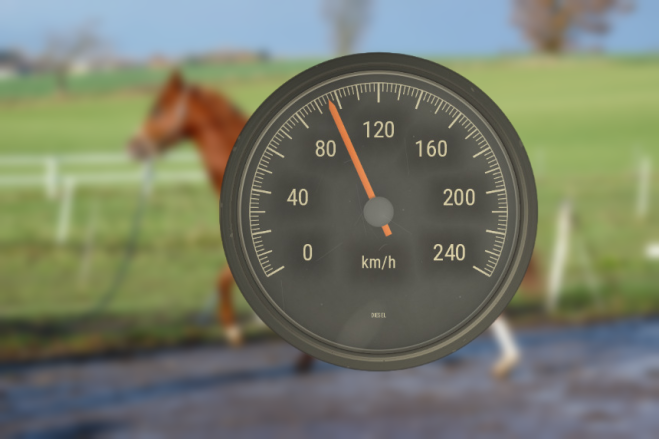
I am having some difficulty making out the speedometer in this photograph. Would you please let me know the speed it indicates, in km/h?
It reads 96 km/h
